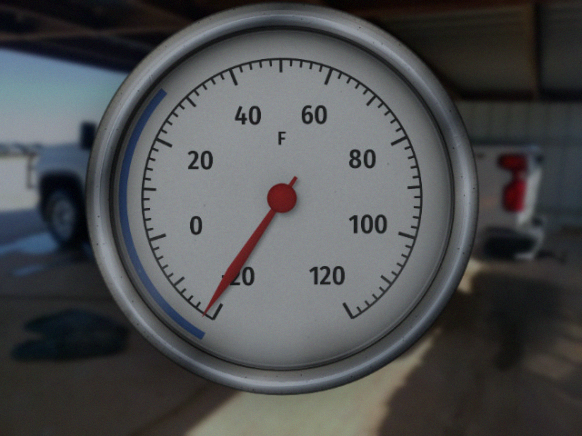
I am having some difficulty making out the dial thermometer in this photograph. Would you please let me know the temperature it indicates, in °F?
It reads -18 °F
